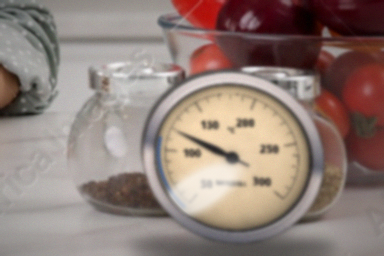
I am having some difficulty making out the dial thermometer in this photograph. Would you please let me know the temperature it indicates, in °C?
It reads 120 °C
